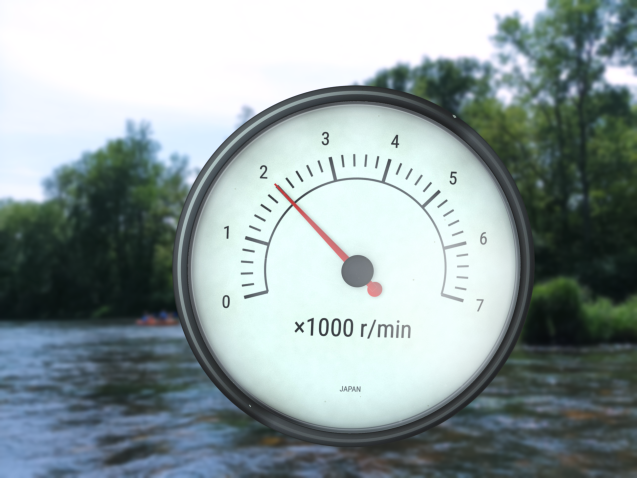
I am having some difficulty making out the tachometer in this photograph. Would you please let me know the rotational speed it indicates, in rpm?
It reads 2000 rpm
